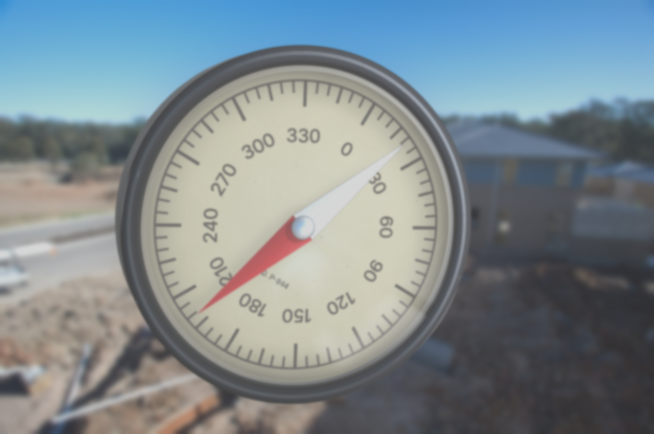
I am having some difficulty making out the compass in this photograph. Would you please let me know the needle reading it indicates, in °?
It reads 200 °
